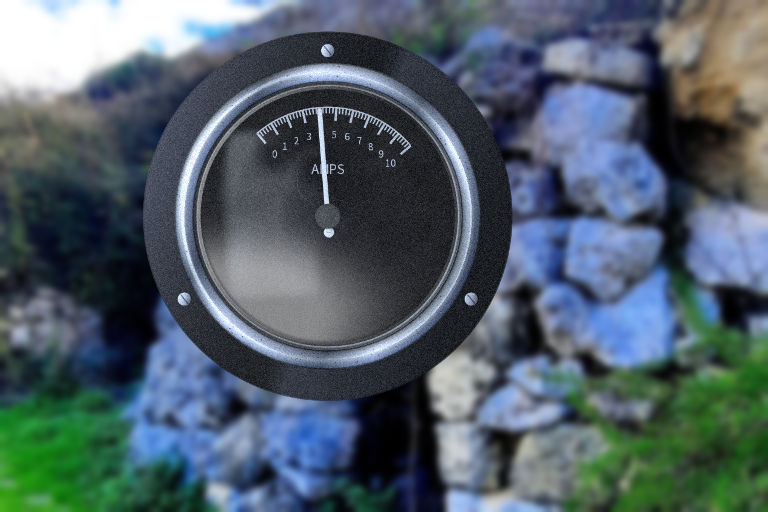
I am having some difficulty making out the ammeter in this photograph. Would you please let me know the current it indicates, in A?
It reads 4 A
